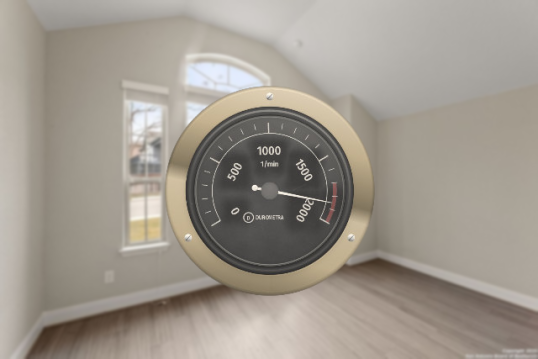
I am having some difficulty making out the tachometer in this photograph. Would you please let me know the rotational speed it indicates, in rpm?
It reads 1850 rpm
